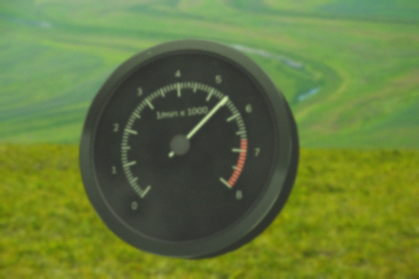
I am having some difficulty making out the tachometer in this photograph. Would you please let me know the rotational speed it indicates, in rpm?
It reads 5500 rpm
